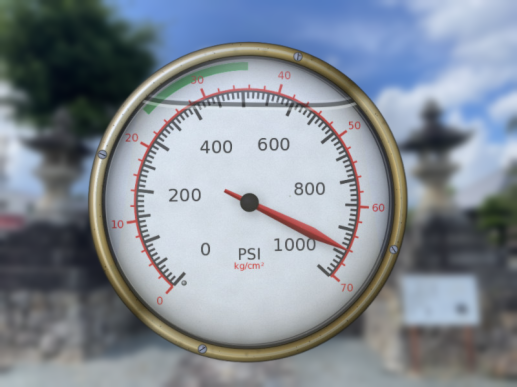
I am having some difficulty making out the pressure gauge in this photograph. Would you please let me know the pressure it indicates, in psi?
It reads 940 psi
